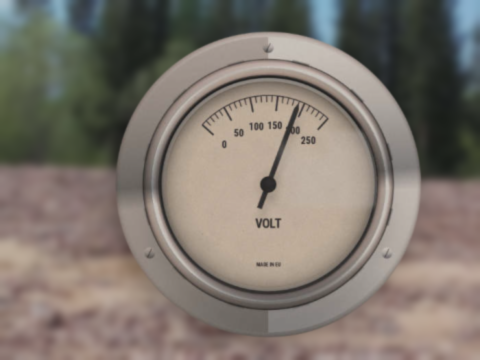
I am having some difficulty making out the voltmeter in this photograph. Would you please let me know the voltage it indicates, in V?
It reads 190 V
